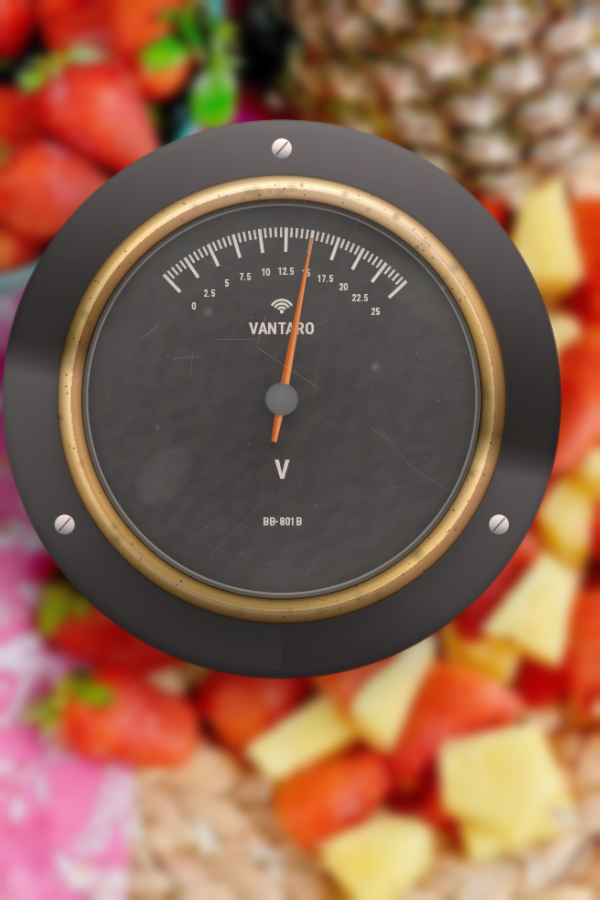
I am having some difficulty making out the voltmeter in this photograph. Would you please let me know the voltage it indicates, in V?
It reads 15 V
